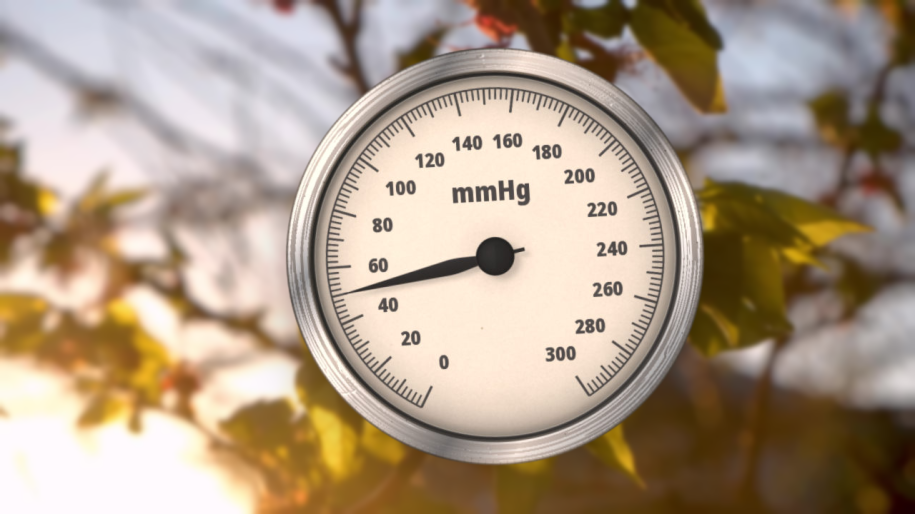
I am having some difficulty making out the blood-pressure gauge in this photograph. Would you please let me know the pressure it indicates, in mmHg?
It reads 50 mmHg
